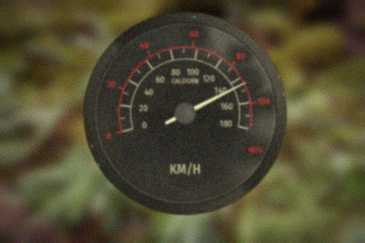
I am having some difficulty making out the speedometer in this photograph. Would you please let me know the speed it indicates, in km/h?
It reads 145 km/h
